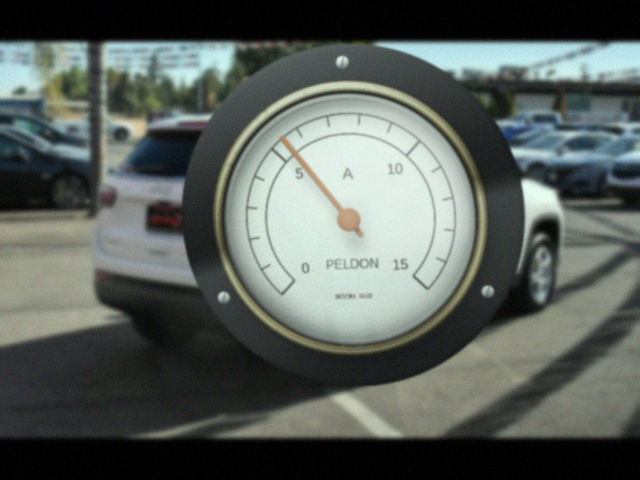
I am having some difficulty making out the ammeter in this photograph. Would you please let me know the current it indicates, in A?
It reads 5.5 A
